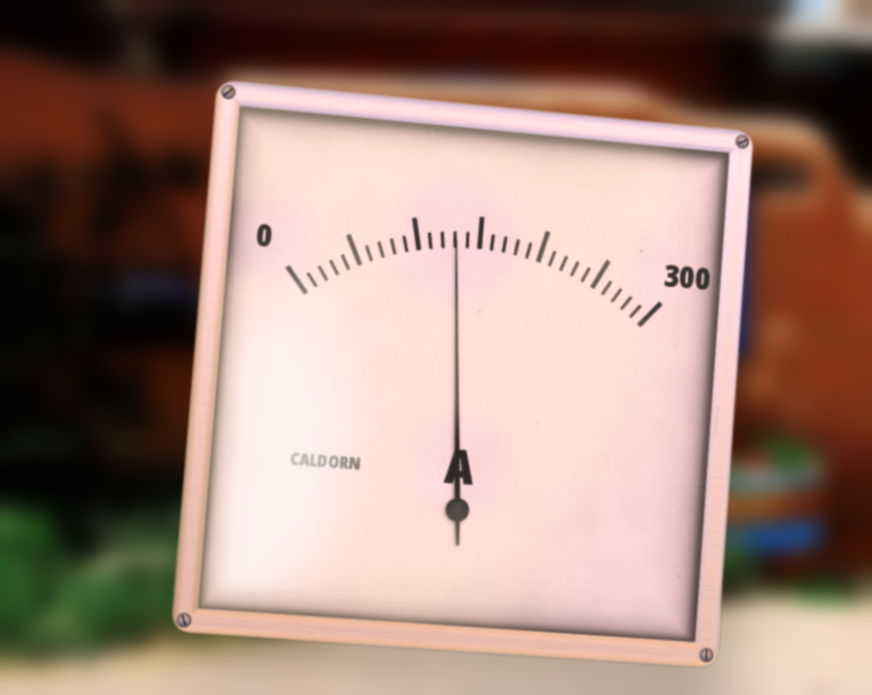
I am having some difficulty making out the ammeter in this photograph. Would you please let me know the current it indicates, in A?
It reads 130 A
